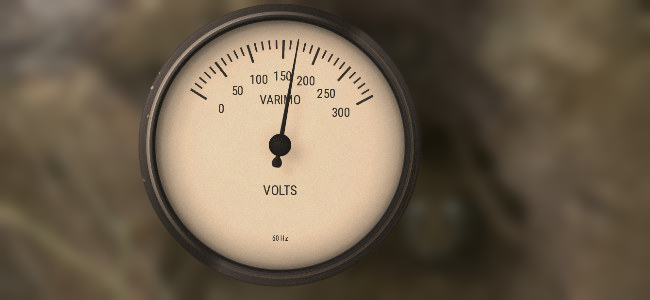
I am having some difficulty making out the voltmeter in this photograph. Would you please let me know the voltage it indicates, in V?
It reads 170 V
